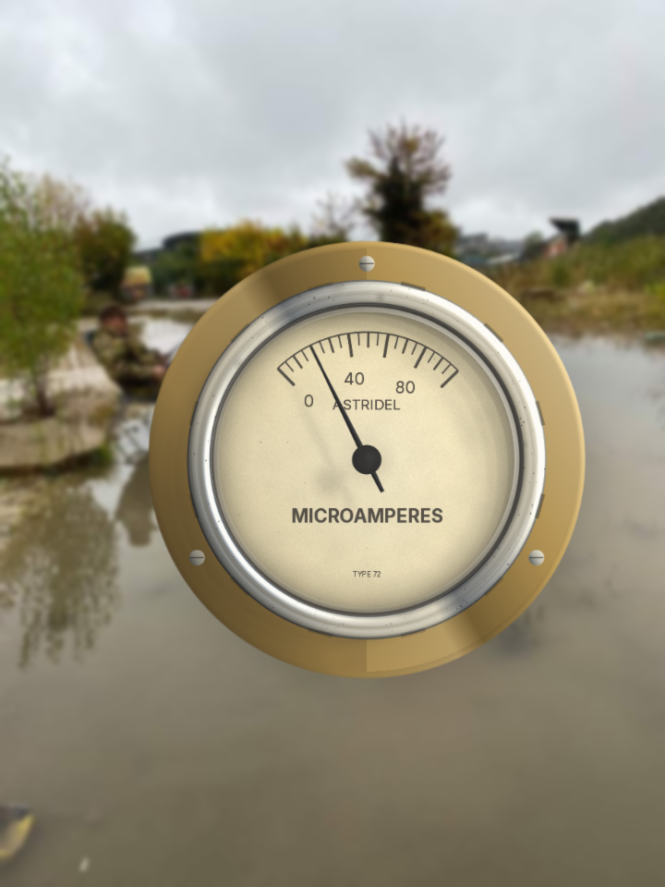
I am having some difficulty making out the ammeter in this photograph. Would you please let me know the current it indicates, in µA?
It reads 20 µA
